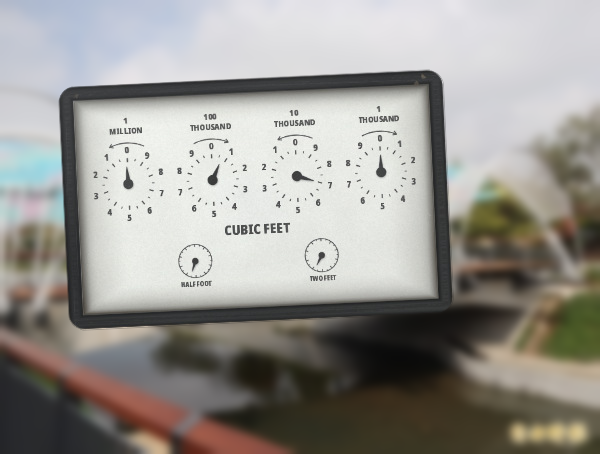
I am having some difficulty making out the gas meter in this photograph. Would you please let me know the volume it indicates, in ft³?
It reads 7000 ft³
